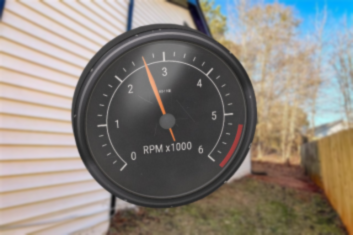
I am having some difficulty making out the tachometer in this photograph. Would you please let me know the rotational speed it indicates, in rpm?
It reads 2600 rpm
